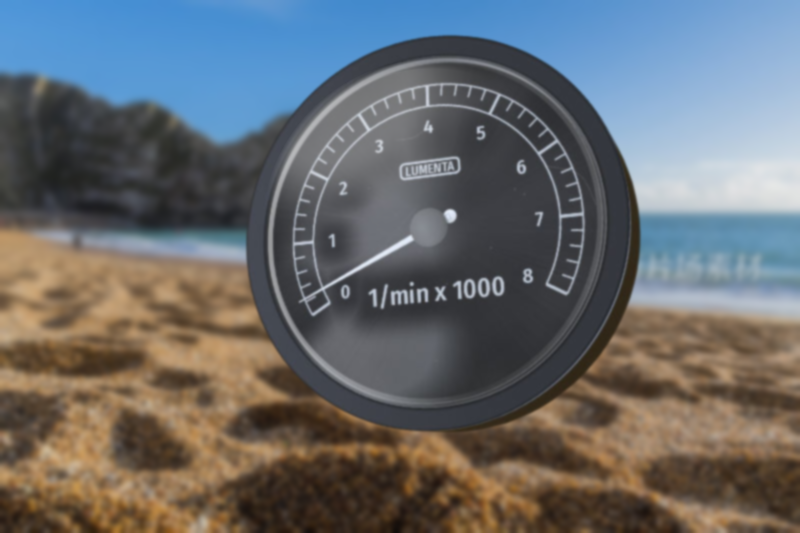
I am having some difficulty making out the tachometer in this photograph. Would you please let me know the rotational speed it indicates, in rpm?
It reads 200 rpm
